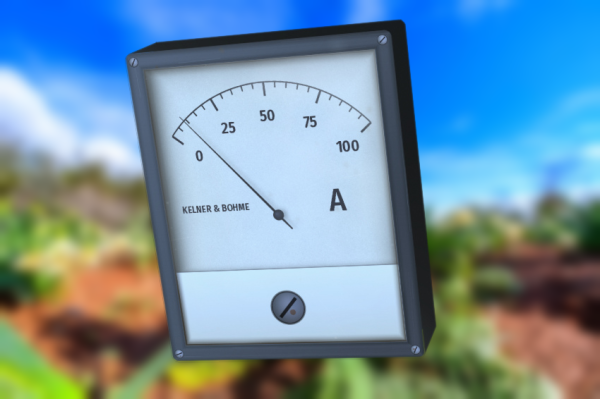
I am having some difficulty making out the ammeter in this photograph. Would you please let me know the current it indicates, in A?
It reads 10 A
